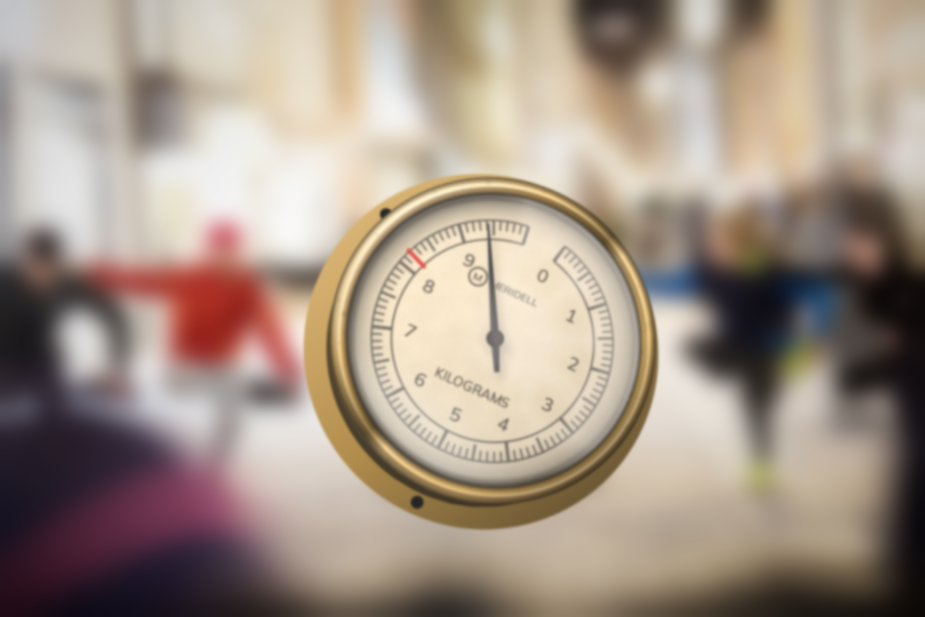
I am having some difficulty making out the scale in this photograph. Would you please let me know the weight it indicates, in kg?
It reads 9.4 kg
